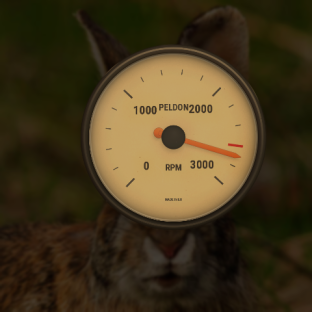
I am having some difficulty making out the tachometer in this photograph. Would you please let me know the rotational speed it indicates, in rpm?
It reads 2700 rpm
